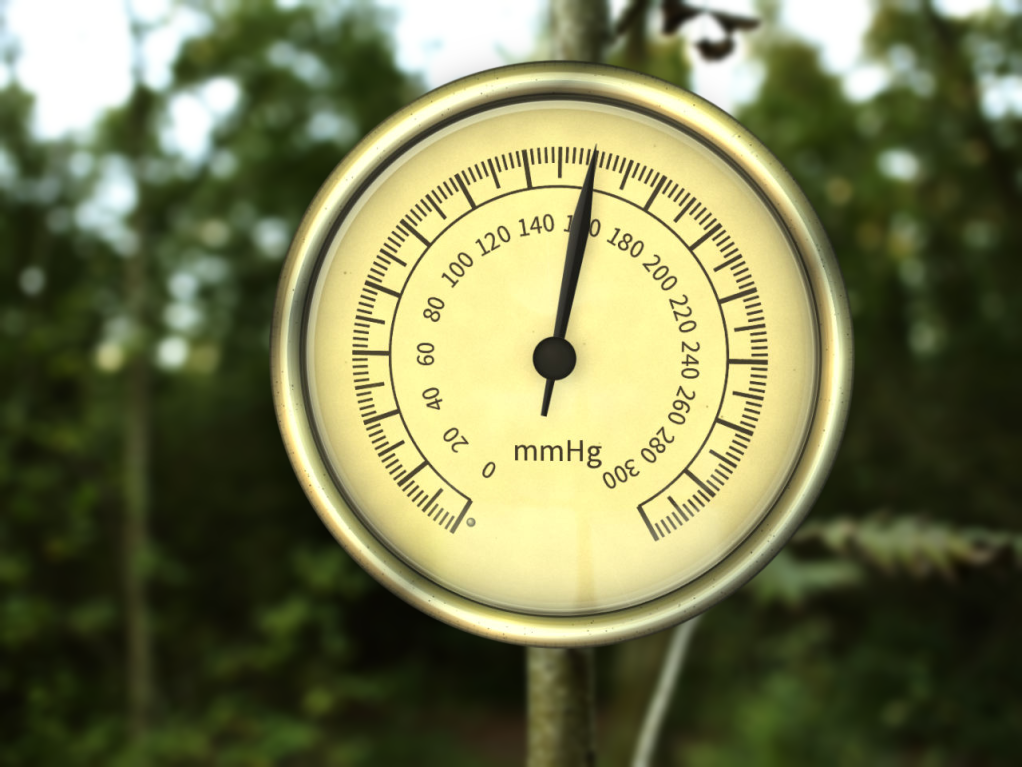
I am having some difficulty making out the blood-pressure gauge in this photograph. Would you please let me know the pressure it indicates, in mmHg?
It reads 160 mmHg
